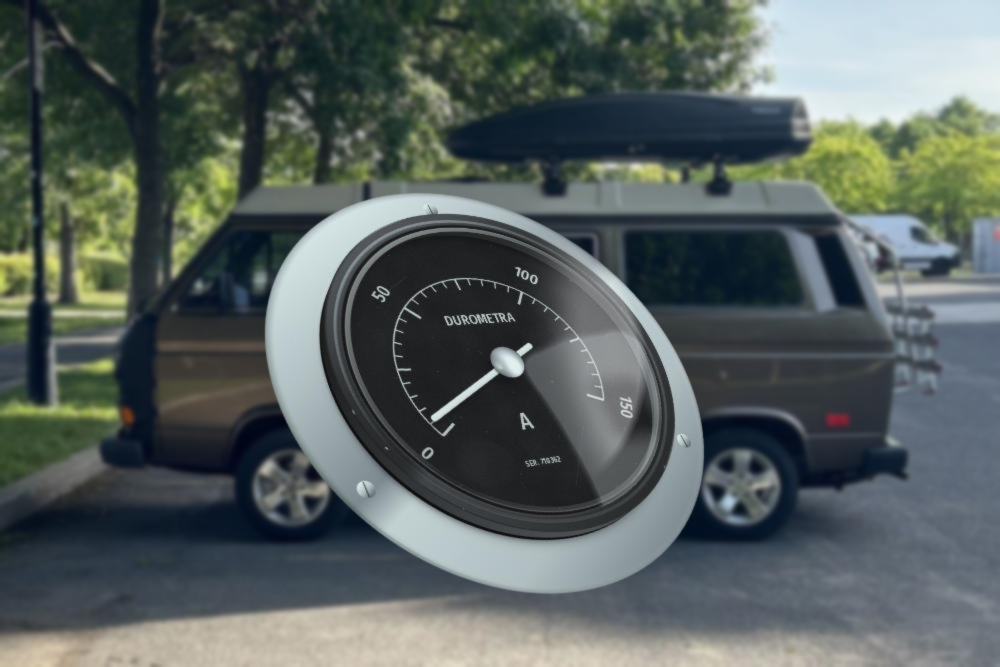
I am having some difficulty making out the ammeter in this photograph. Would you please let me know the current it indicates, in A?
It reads 5 A
